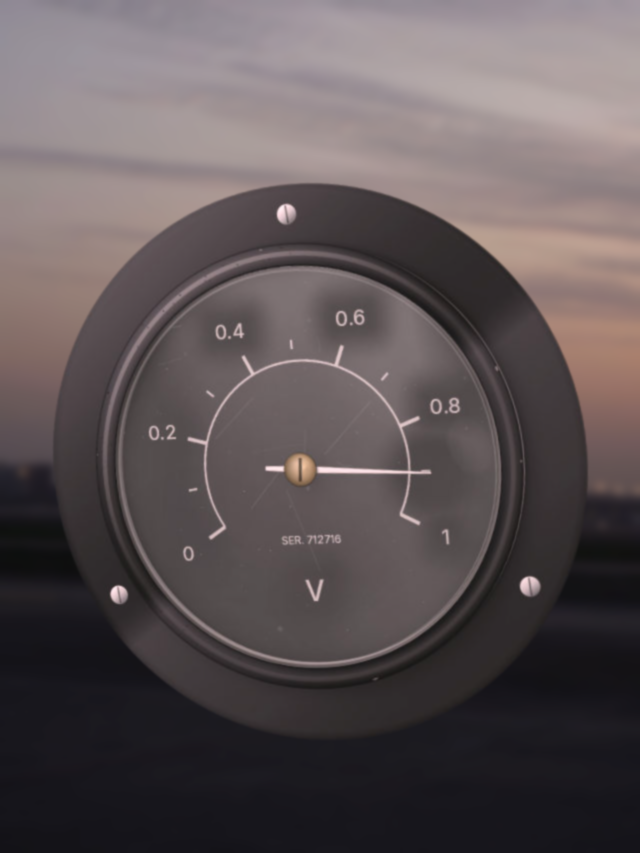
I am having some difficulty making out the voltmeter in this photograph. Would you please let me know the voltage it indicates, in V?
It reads 0.9 V
